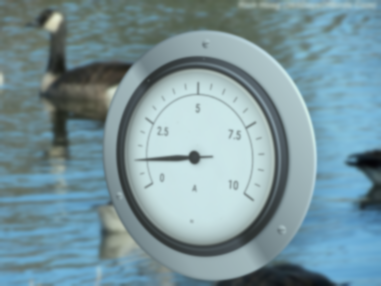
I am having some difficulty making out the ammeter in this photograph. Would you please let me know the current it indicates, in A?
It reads 1 A
